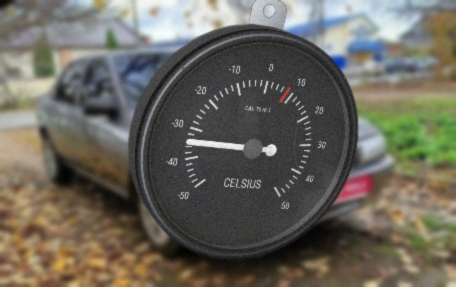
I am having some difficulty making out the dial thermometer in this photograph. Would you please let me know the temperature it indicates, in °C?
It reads -34 °C
